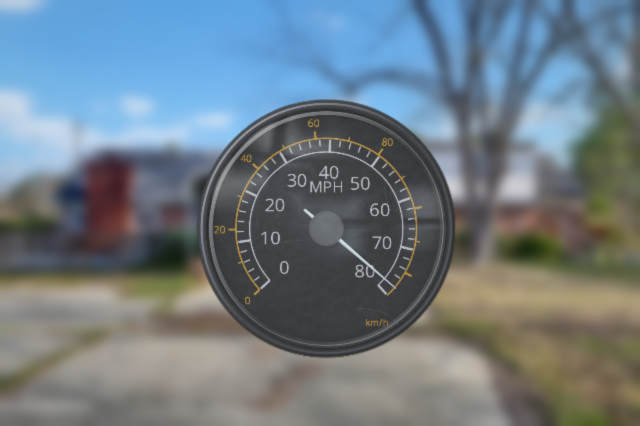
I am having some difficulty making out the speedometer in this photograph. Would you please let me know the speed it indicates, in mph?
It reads 78 mph
